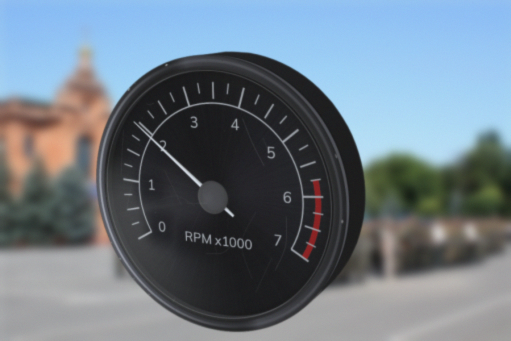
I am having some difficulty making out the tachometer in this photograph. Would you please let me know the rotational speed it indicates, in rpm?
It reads 2000 rpm
